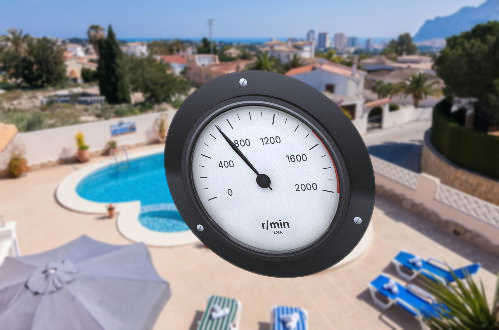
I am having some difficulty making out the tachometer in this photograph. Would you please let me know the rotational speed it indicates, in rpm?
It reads 700 rpm
